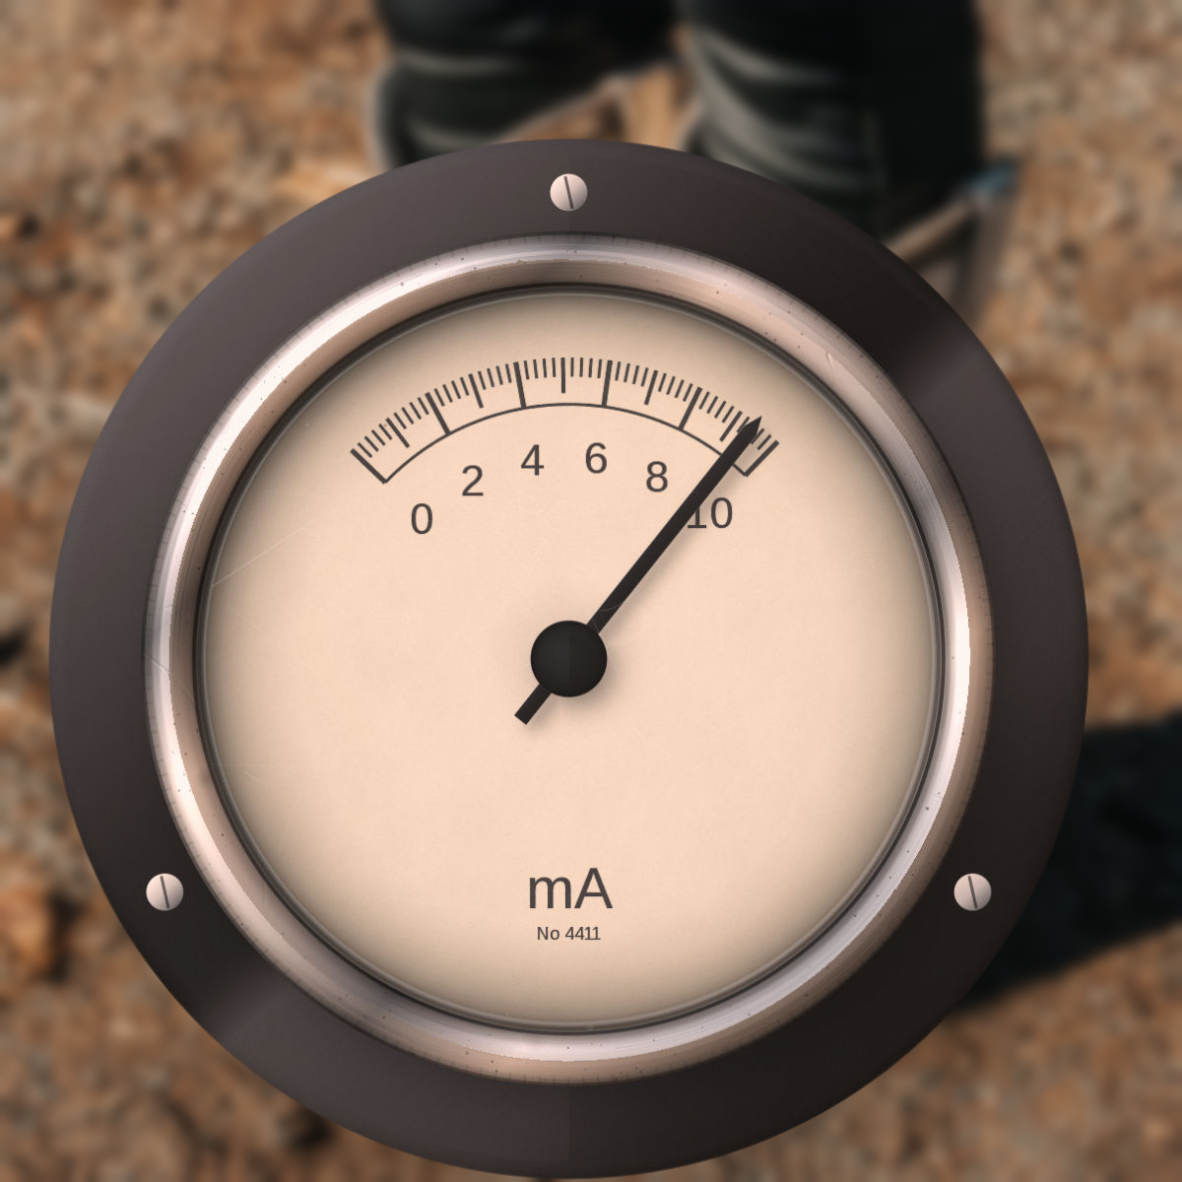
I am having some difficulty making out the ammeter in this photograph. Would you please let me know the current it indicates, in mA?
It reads 9.4 mA
